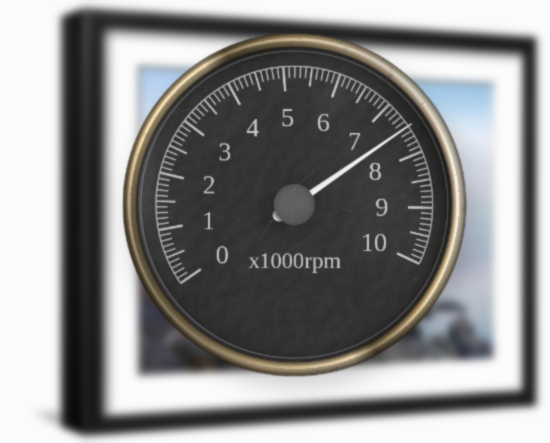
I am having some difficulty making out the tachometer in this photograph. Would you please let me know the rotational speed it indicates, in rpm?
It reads 7500 rpm
